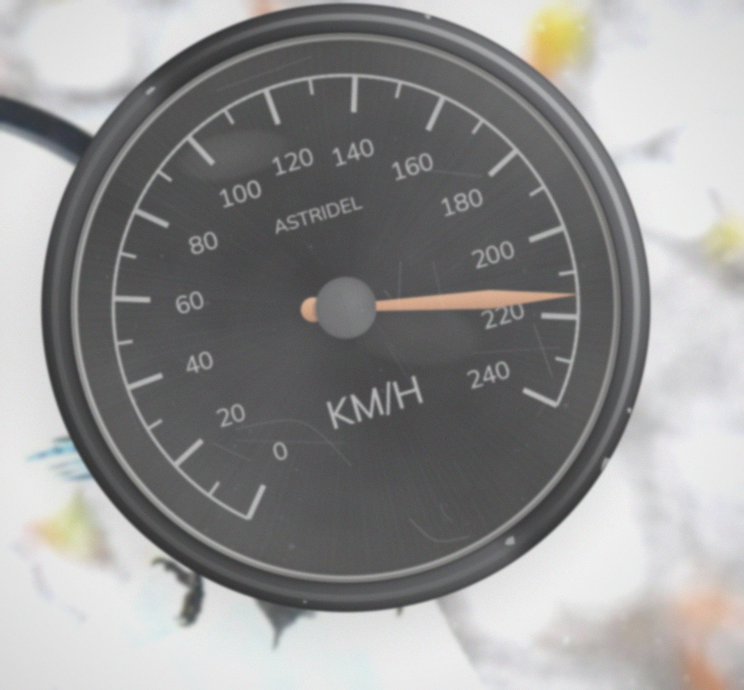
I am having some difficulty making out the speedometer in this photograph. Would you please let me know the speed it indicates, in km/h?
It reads 215 km/h
